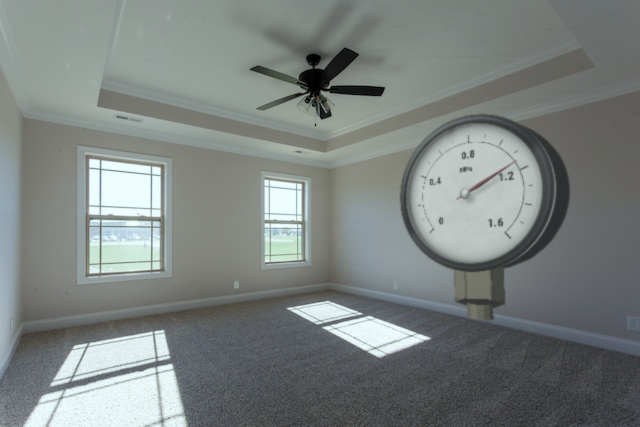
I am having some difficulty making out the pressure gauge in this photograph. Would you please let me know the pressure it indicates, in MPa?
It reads 1.15 MPa
